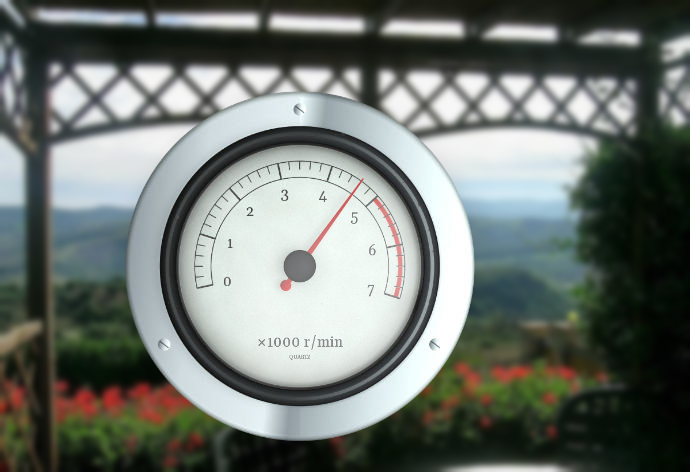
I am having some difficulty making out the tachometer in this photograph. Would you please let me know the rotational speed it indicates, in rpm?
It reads 4600 rpm
